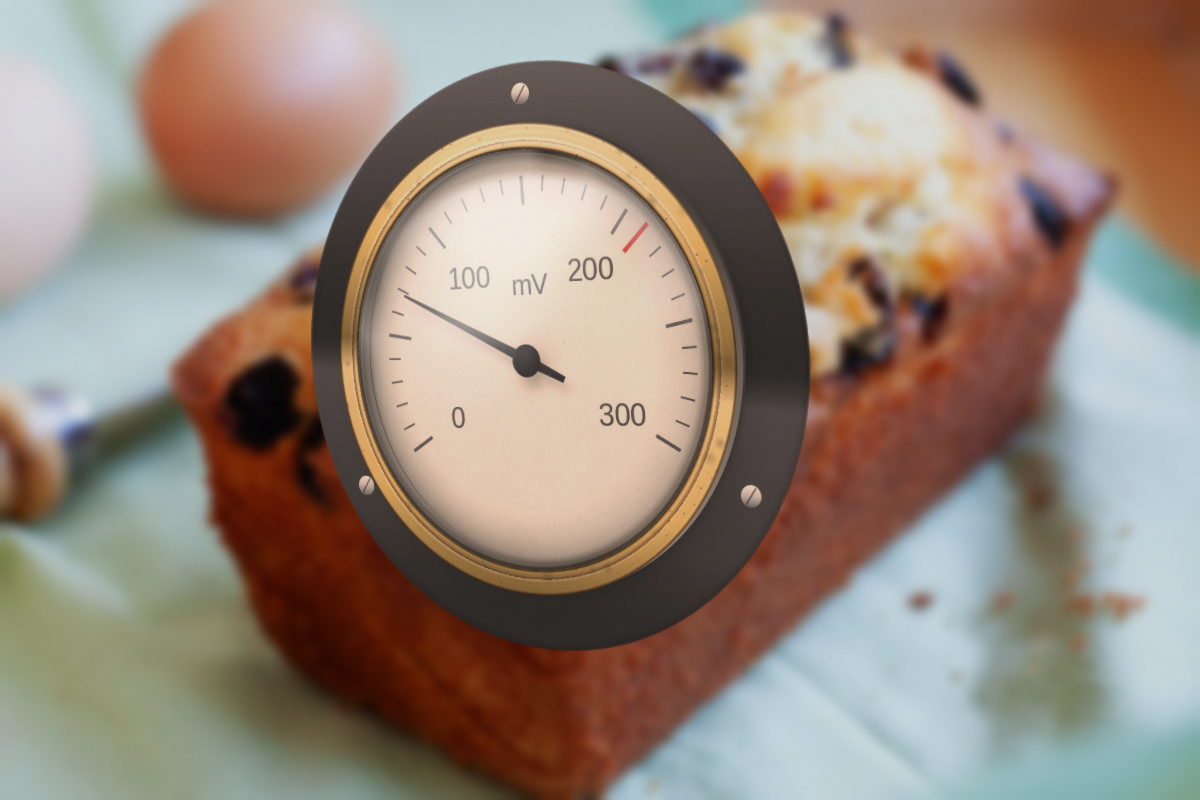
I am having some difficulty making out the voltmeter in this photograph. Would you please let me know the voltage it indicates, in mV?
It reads 70 mV
